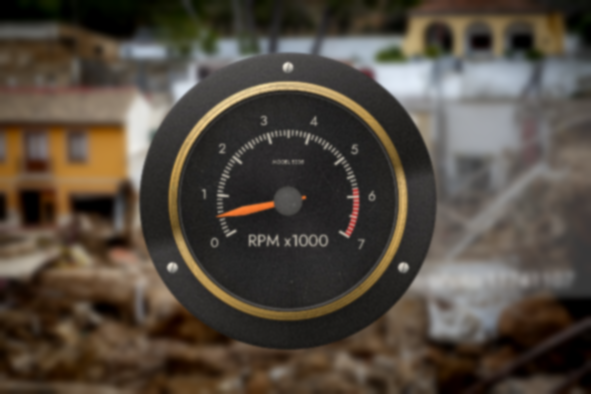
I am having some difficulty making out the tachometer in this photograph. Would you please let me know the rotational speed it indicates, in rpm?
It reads 500 rpm
